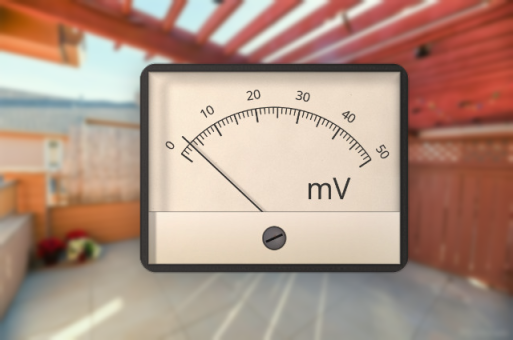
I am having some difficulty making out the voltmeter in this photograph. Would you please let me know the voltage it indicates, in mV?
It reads 3 mV
